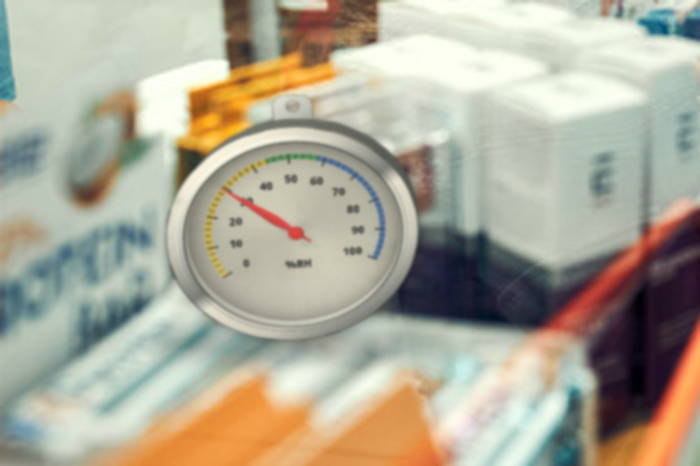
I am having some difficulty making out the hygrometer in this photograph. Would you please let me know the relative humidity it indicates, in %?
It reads 30 %
